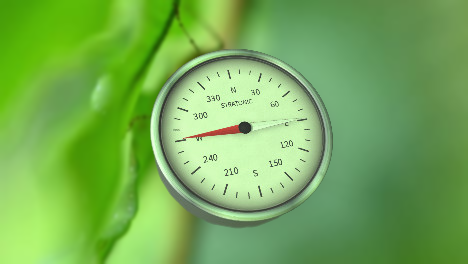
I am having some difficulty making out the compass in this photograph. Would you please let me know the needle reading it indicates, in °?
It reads 270 °
